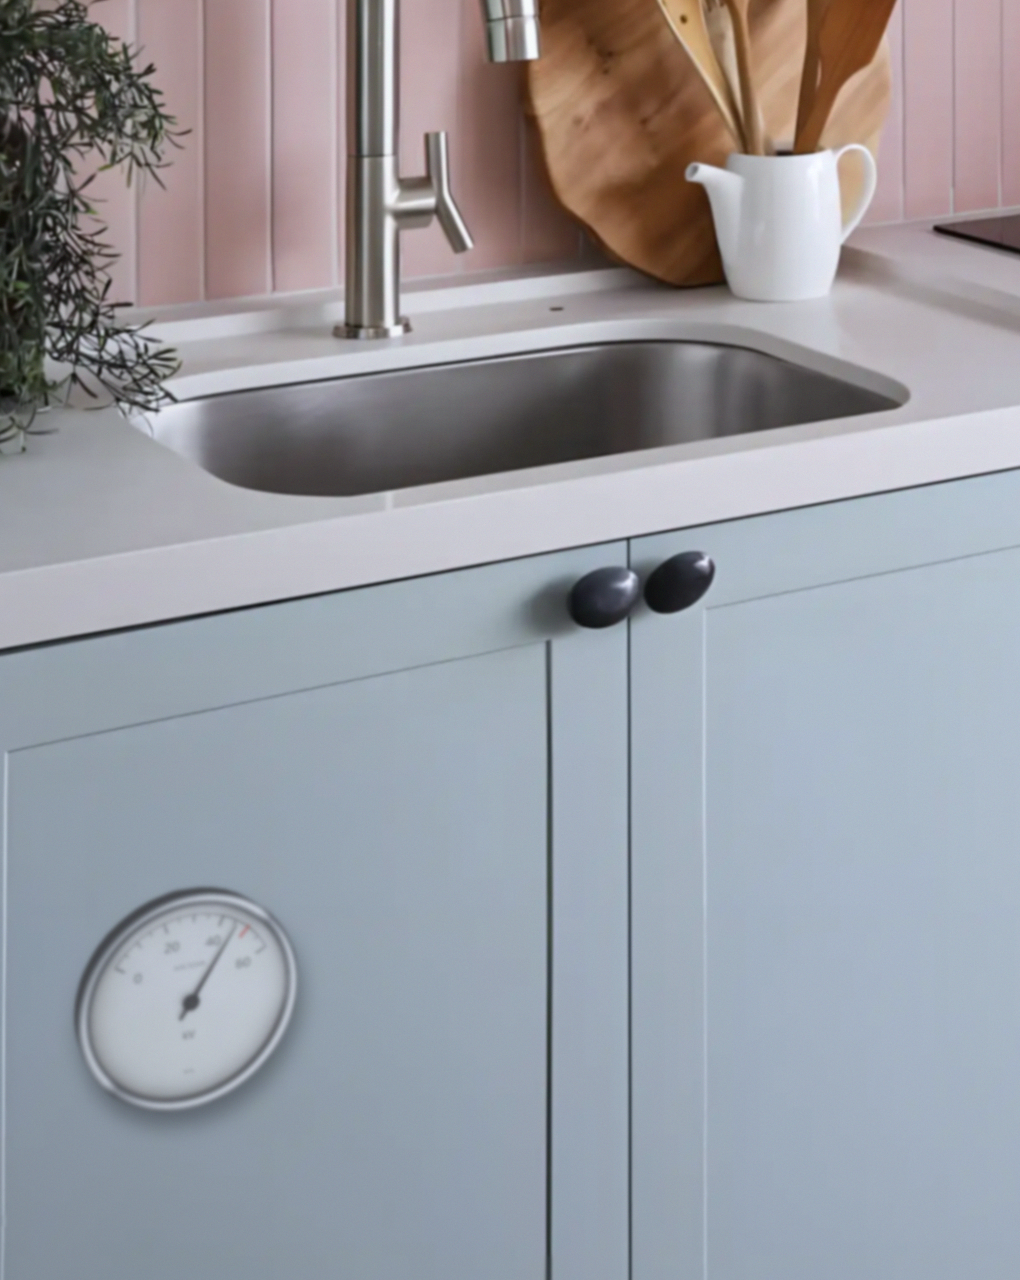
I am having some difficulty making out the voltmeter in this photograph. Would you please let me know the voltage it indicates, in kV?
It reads 45 kV
